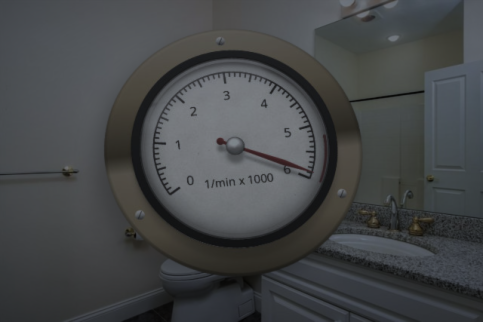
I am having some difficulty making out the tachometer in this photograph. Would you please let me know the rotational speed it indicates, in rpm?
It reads 5900 rpm
